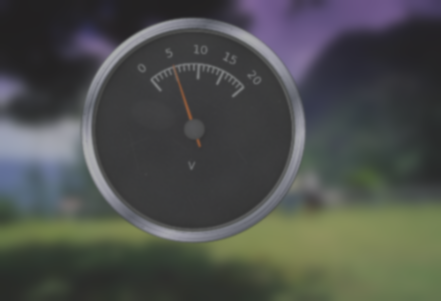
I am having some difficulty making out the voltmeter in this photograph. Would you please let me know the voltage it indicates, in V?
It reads 5 V
